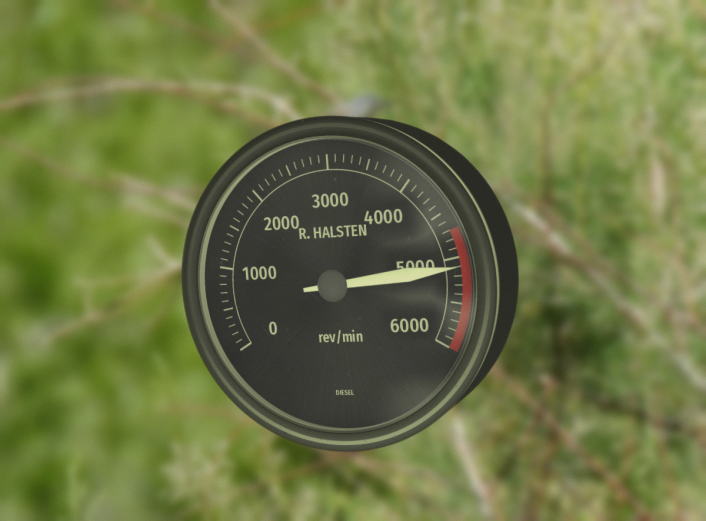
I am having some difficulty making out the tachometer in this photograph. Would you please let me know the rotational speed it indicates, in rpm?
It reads 5100 rpm
